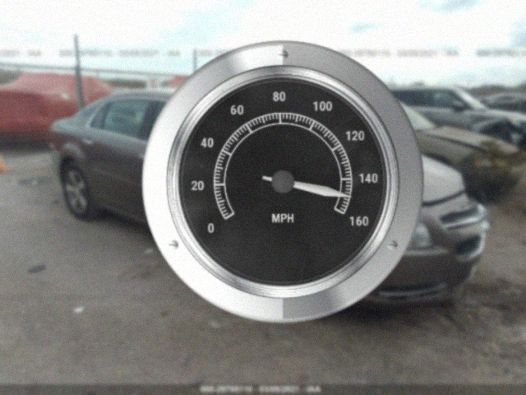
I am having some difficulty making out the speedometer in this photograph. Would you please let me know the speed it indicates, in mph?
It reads 150 mph
